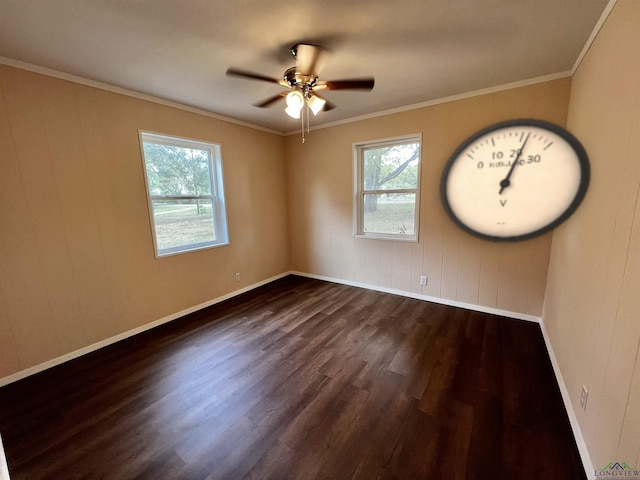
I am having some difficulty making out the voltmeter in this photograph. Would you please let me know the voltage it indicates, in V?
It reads 22 V
